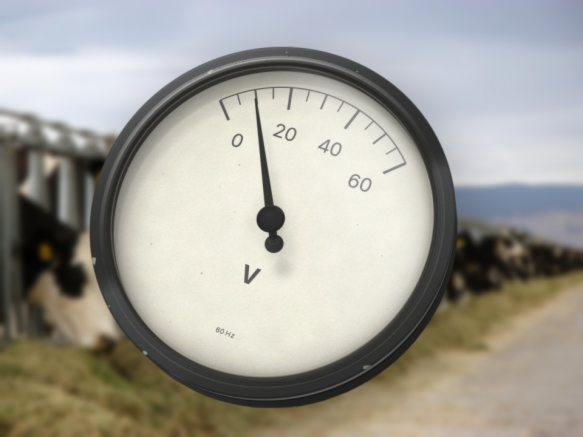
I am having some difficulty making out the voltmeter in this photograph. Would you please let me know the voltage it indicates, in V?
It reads 10 V
